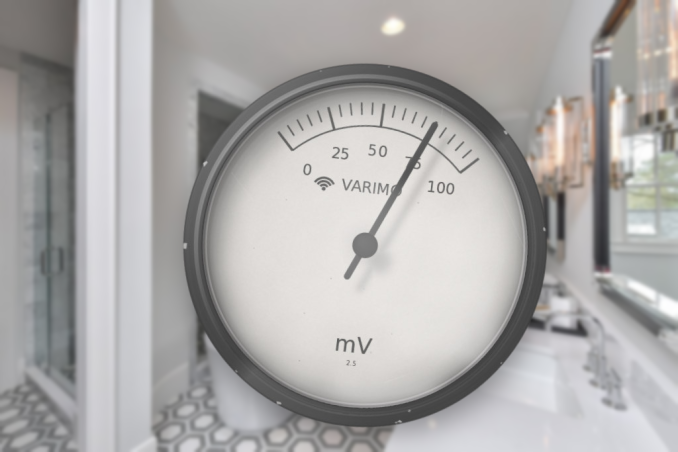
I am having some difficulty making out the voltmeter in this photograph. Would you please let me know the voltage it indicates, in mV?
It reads 75 mV
